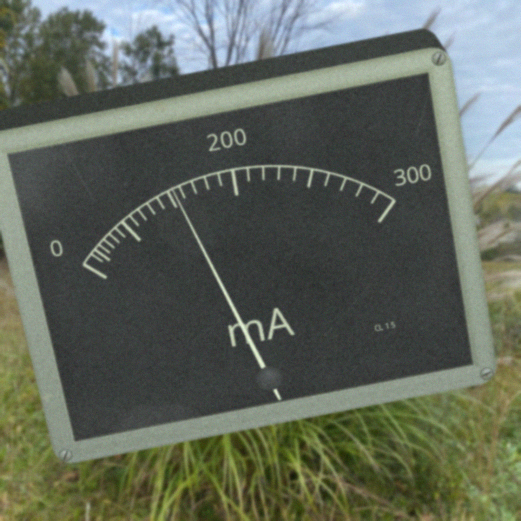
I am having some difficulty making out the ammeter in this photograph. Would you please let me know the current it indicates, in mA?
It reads 155 mA
